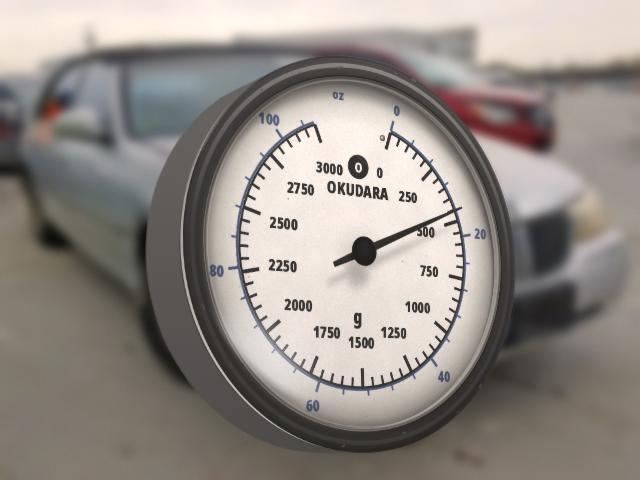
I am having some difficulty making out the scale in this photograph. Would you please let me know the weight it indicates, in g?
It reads 450 g
